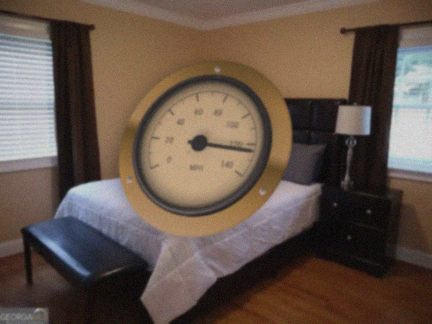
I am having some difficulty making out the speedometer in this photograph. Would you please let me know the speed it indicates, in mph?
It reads 125 mph
